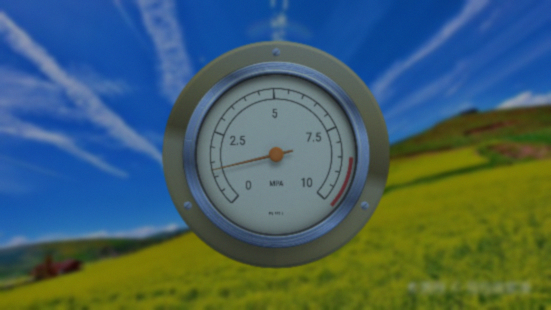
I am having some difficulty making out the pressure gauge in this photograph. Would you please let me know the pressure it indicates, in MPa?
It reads 1.25 MPa
